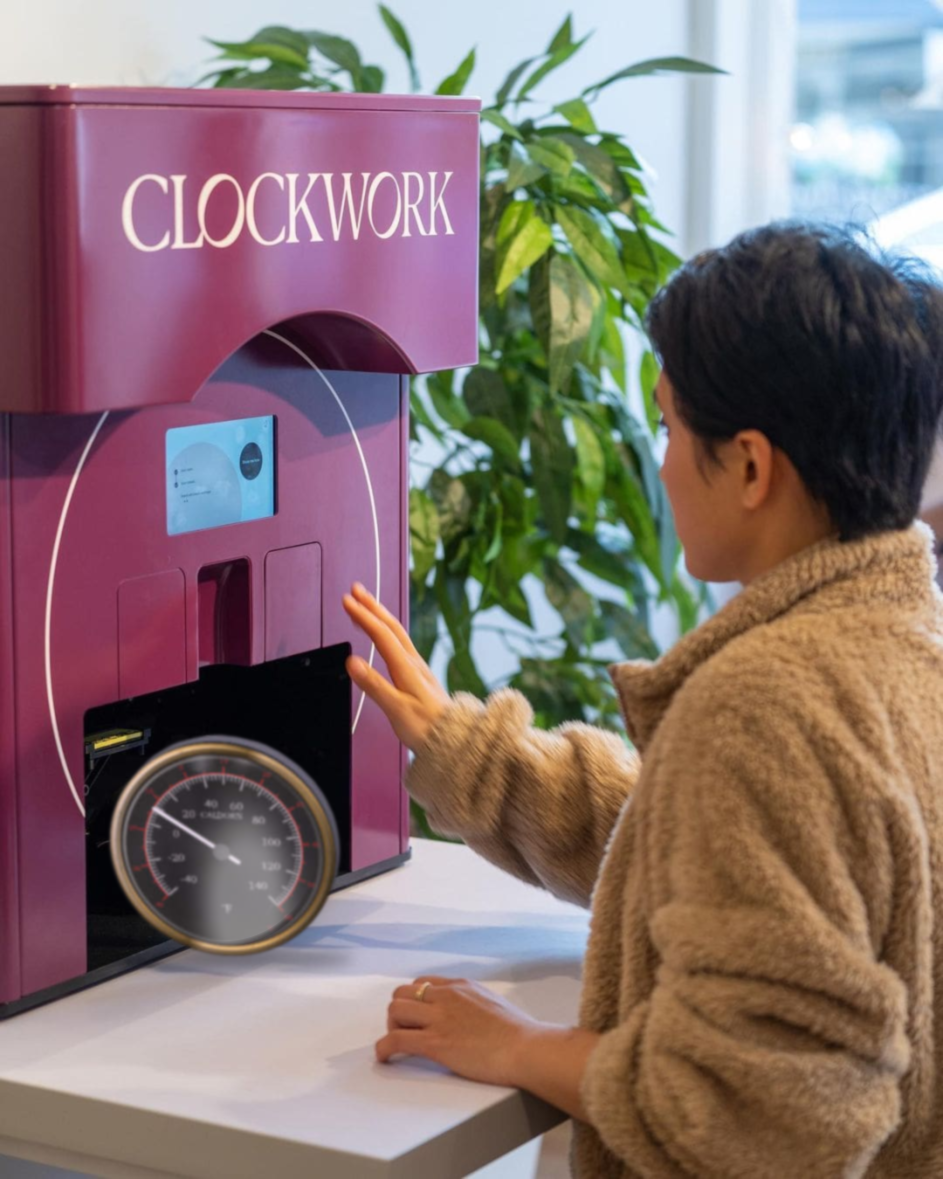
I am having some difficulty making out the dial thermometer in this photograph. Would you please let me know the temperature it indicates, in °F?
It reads 10 °F
